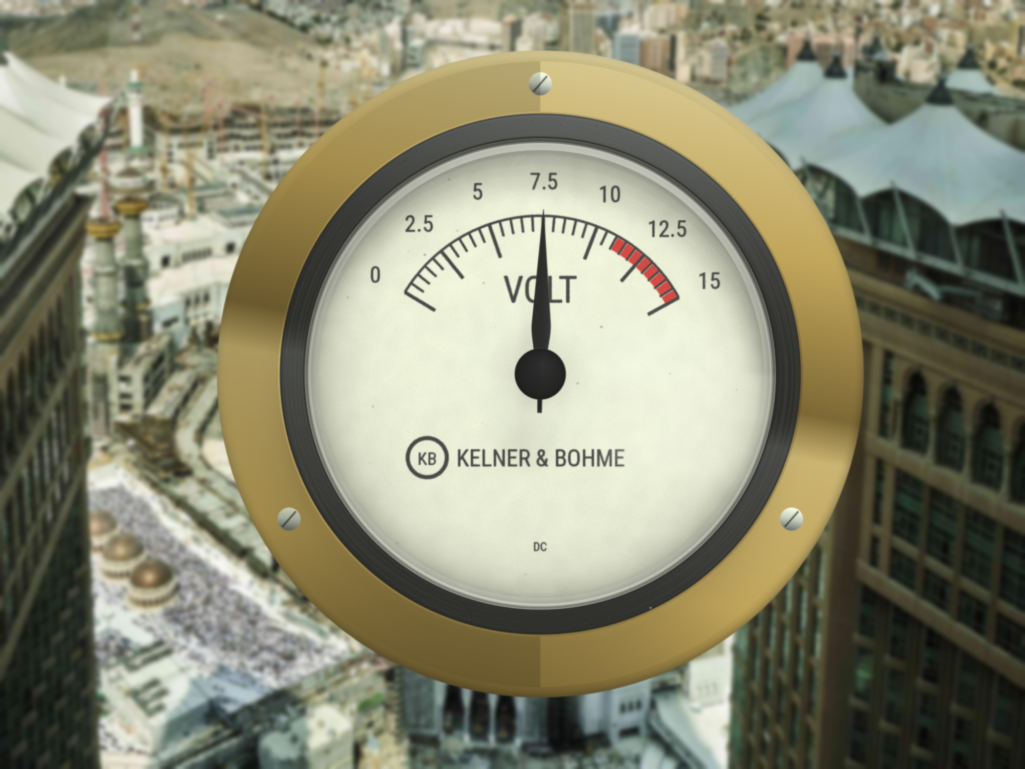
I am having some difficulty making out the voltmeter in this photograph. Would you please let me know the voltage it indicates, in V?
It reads 7.5 V
